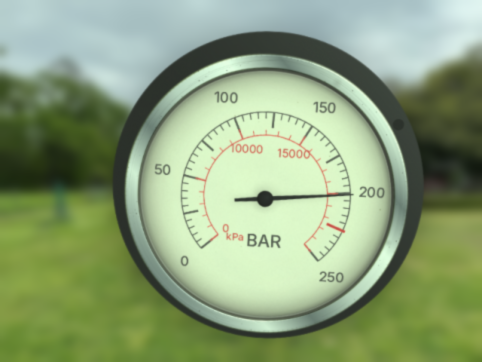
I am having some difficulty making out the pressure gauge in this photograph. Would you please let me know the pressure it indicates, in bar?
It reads 200 bar
